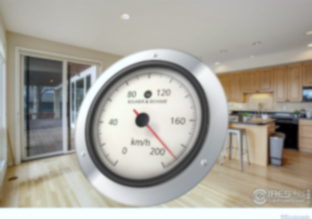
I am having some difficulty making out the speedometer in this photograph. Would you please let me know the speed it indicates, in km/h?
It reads 190 km/h
